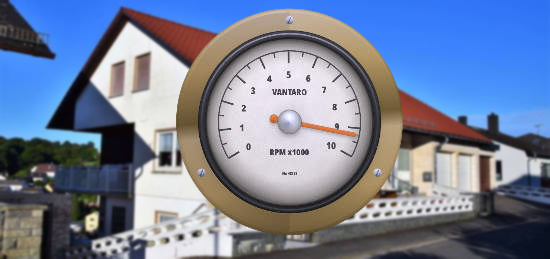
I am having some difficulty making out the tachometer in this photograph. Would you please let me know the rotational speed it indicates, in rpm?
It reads 9250 rpm
